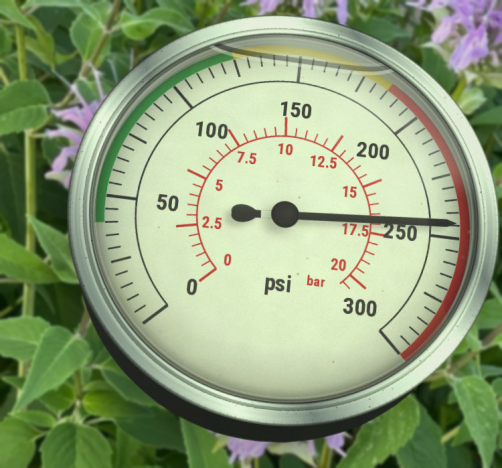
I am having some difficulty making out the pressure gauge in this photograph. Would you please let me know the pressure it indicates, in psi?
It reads 245 psi
